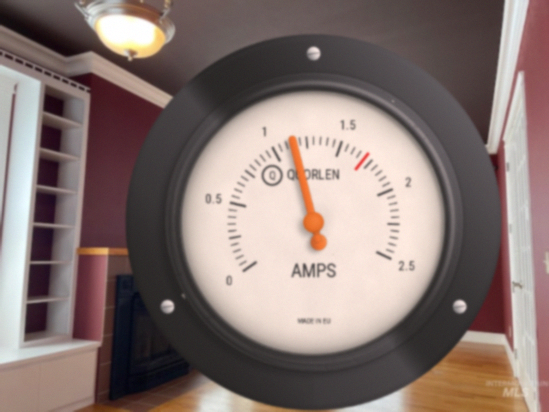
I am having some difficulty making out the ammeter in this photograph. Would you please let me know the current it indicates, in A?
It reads 1.15 A
